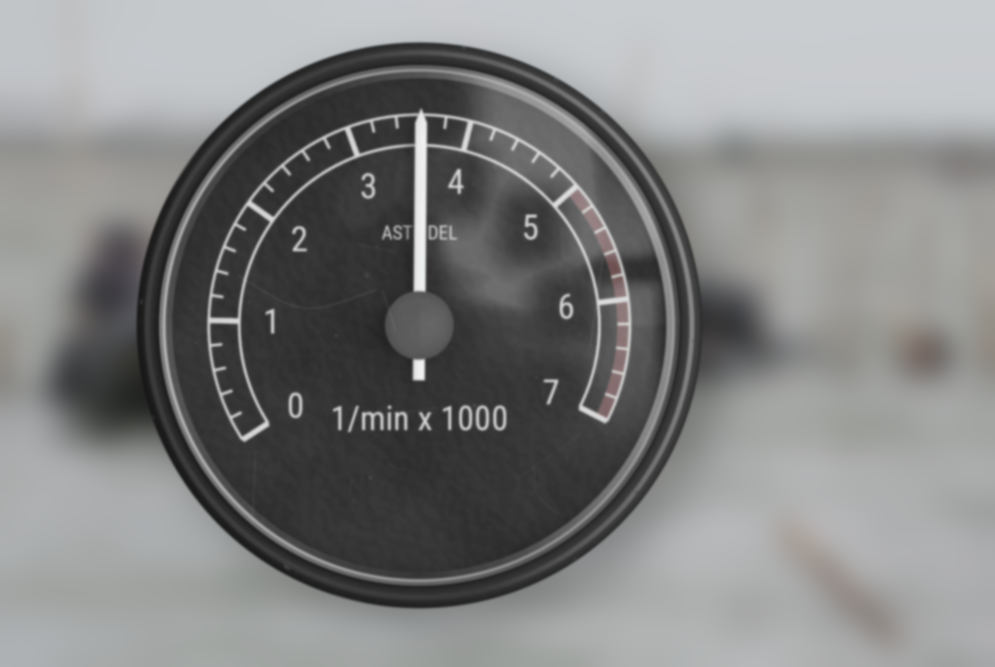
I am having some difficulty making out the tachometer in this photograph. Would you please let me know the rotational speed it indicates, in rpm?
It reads 3600 rpm
